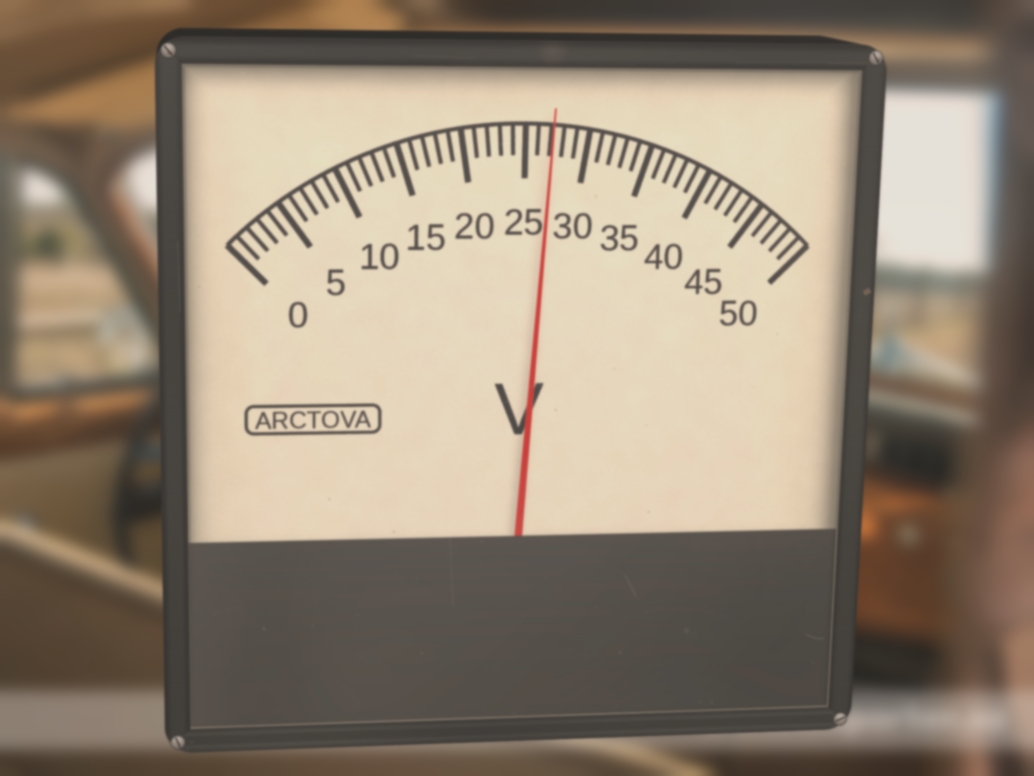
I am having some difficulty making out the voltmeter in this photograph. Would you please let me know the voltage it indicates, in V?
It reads 27 V
